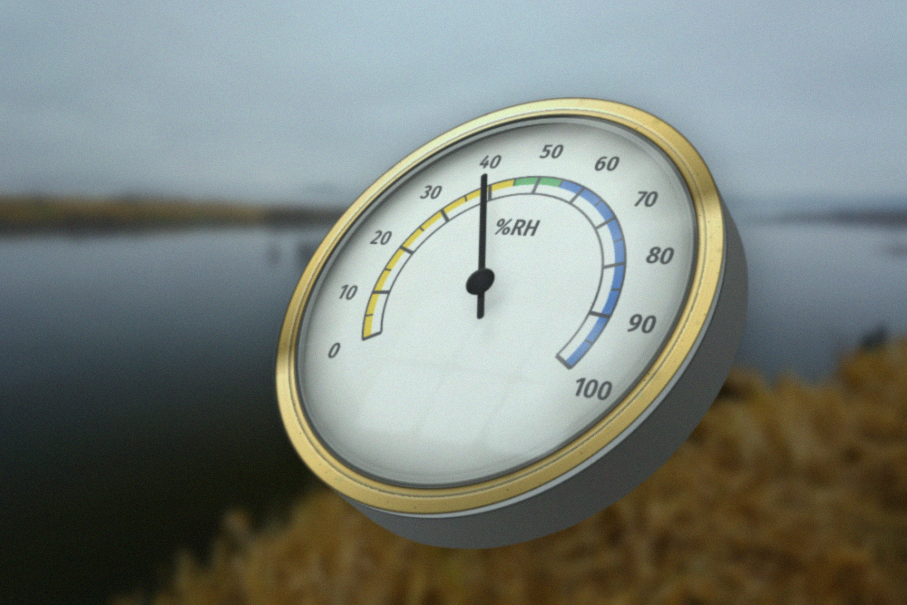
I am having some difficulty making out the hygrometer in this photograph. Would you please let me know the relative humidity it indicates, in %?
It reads 40 %
